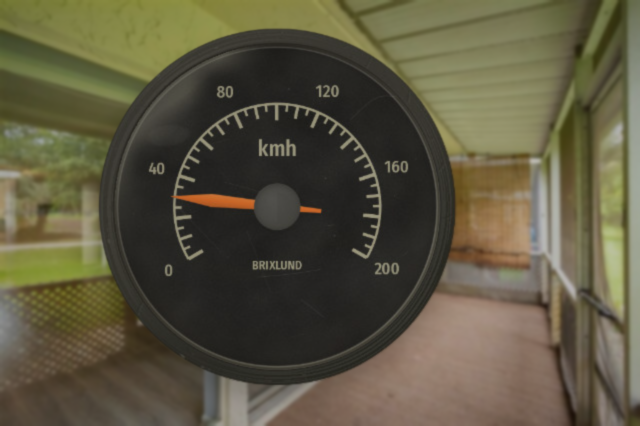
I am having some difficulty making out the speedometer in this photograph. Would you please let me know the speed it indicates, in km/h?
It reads 30 km/h
